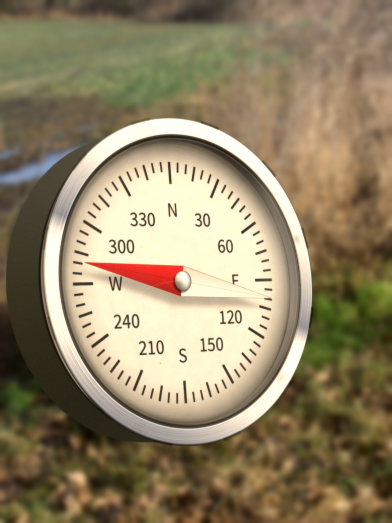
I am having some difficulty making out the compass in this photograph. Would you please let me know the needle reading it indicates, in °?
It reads 280 °
